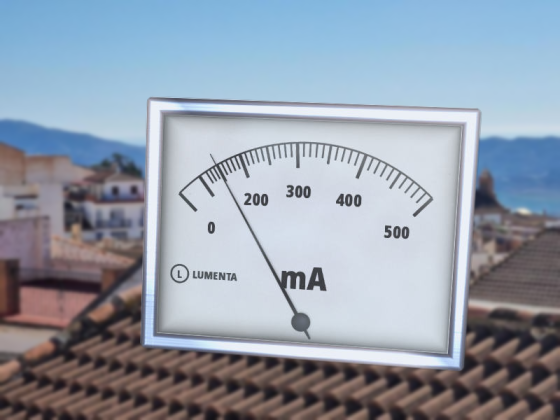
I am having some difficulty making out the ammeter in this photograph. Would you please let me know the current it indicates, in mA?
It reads 150 mA
